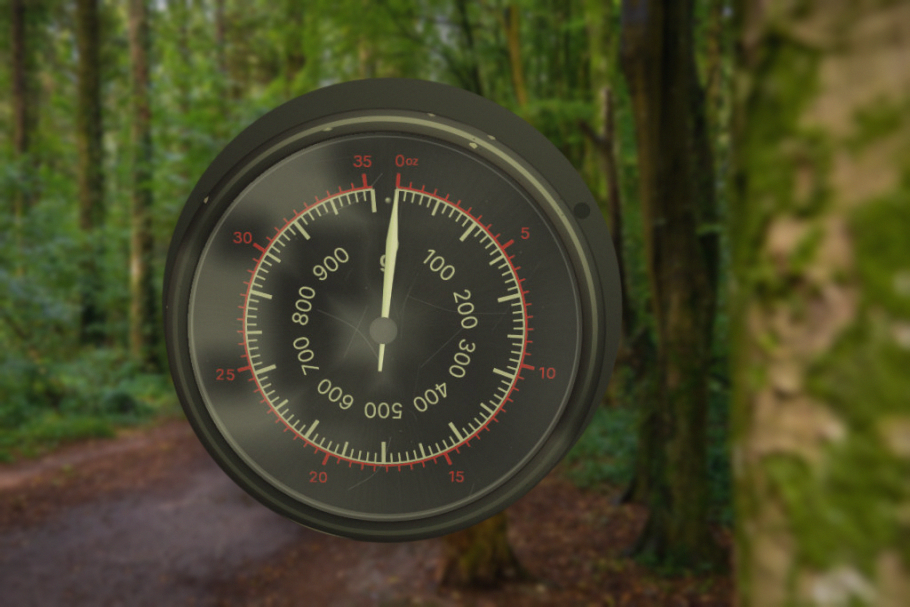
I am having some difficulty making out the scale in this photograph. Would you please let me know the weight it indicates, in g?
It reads 0 g
